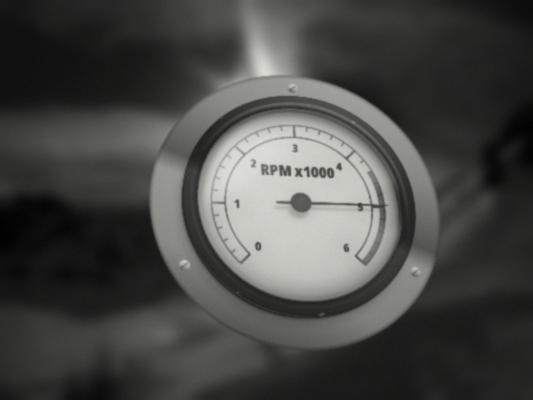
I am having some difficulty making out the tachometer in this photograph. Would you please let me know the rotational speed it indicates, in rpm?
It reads 5000 rpm
